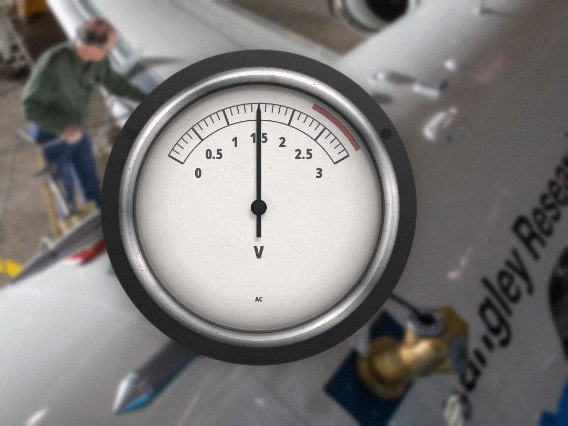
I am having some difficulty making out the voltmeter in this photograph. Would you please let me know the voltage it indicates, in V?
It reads 1.5 V
